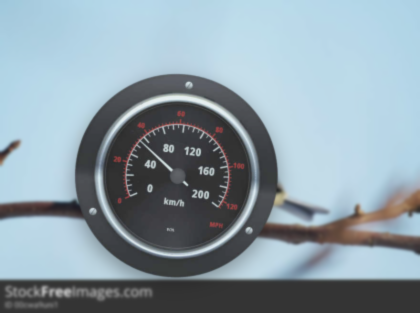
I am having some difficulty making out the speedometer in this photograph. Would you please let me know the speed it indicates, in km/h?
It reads 55 km/h
